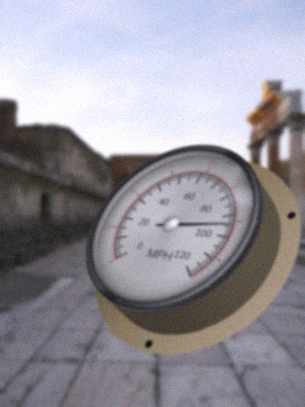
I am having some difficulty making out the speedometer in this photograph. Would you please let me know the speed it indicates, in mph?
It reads 95 mph
